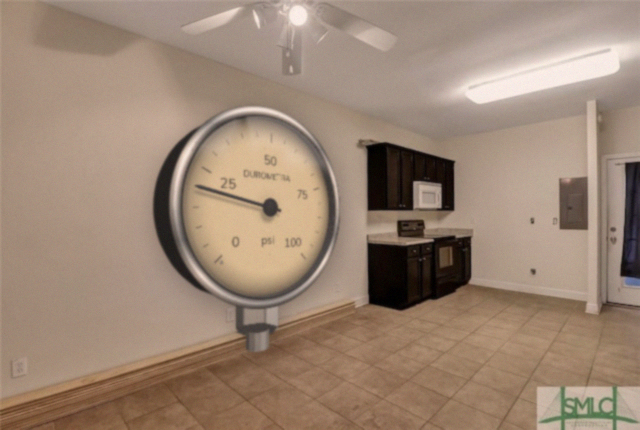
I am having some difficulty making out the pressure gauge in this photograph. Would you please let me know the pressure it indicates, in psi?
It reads 20 psi
